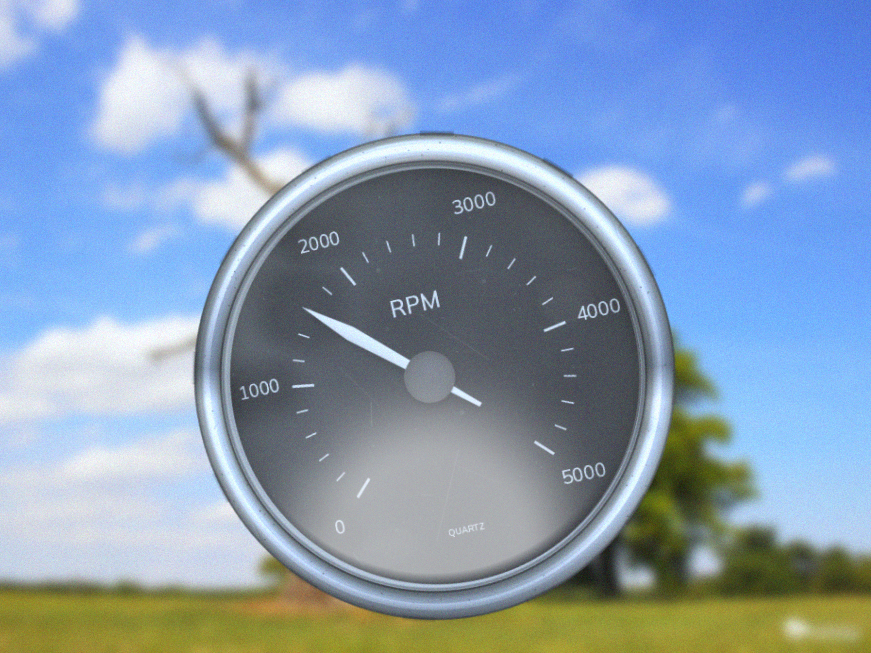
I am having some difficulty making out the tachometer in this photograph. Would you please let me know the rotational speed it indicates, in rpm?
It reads 1600 rpm
